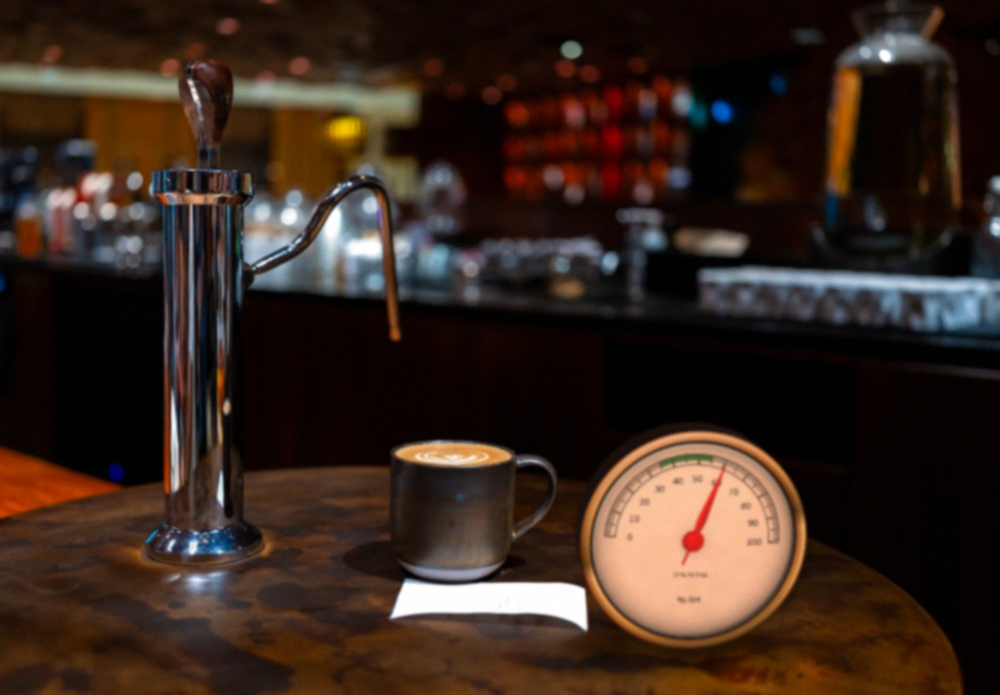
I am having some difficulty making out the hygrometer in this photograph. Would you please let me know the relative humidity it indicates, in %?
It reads 60 %
